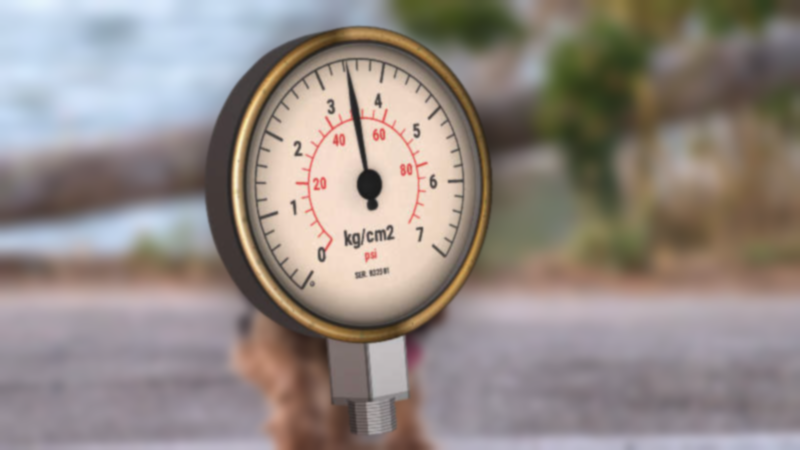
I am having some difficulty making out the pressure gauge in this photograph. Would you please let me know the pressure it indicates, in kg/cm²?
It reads 3.4 kg/cm²
